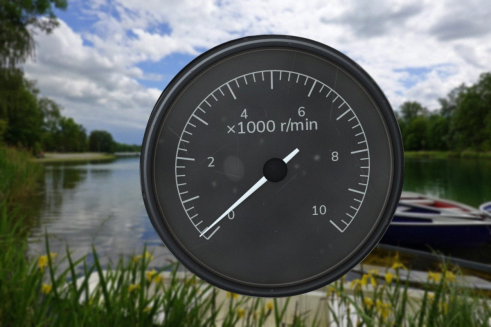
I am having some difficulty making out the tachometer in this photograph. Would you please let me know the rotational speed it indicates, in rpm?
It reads 200 rpm
